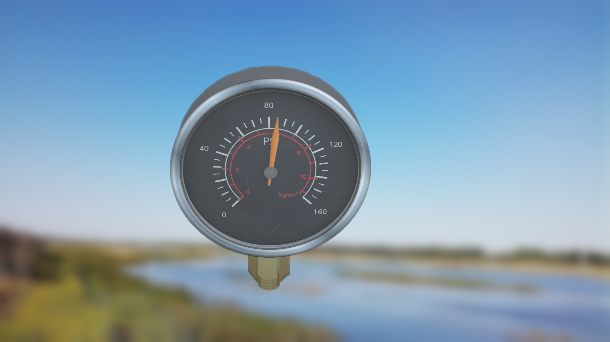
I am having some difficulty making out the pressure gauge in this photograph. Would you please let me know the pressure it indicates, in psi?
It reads 85 psi
